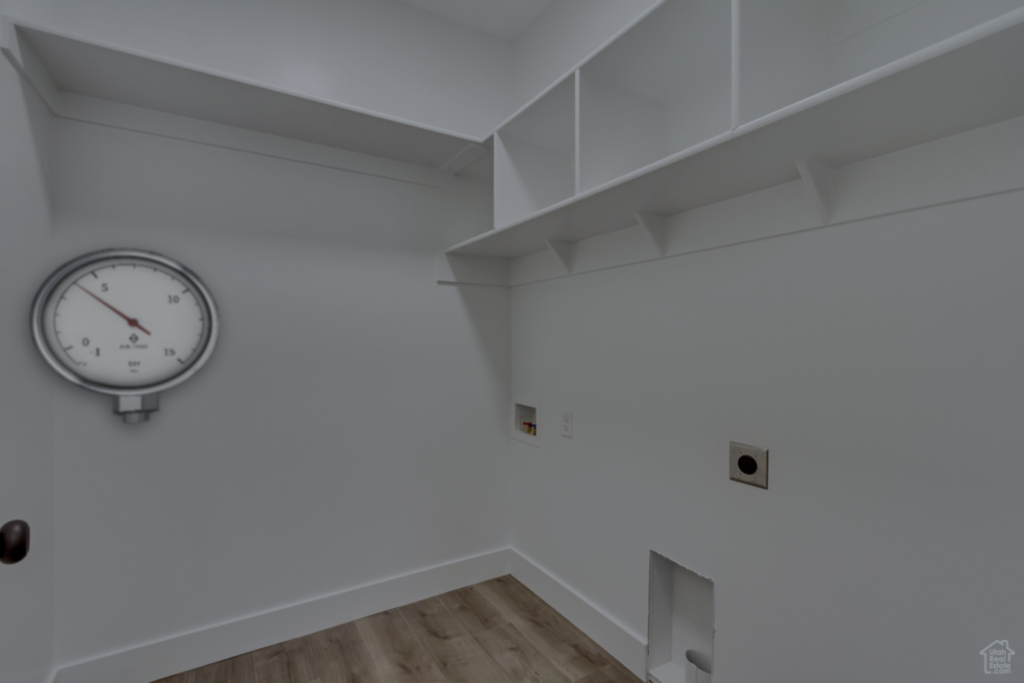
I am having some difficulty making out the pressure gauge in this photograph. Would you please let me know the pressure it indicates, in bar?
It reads 4 bar
